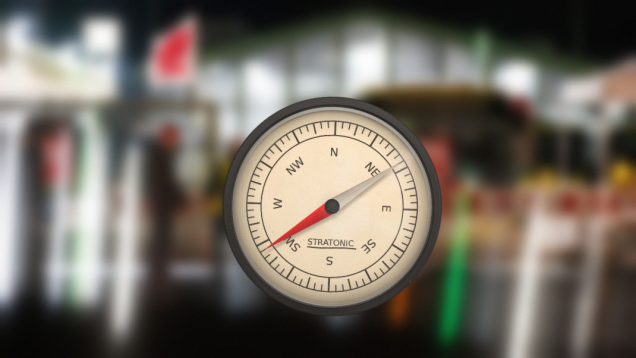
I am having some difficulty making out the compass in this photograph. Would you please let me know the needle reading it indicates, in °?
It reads 235 °
